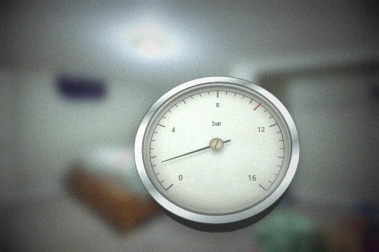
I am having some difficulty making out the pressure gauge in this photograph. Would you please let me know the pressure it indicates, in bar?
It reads 1.5 bar
